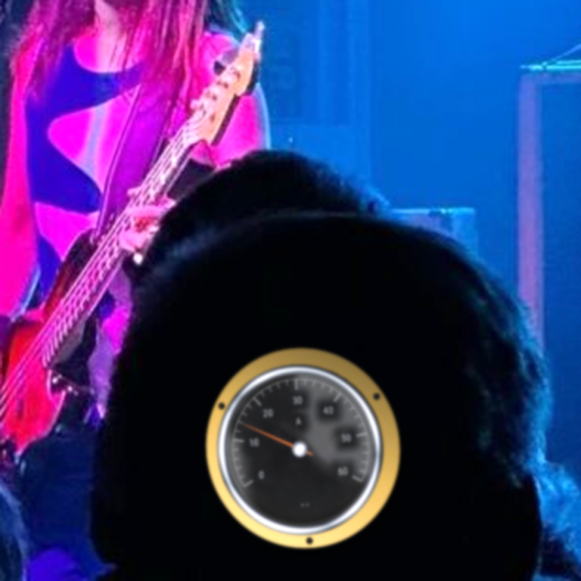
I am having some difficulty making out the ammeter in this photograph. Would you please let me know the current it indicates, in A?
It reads 14 A
